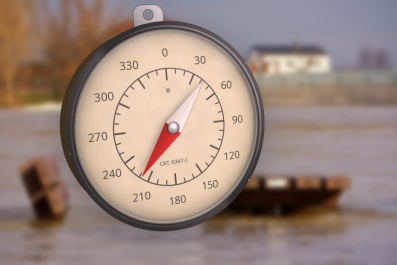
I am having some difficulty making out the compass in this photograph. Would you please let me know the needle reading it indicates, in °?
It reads 220 °
